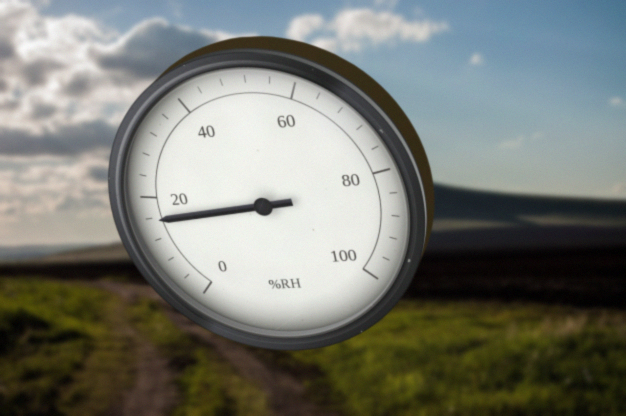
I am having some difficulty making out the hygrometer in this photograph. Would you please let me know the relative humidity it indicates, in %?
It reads 16 %
